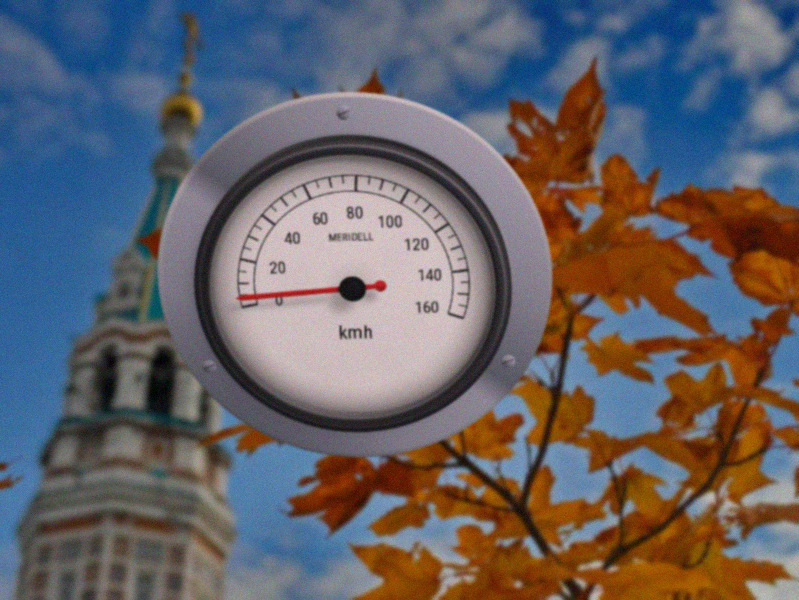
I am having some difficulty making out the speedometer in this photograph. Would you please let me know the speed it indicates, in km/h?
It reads 5 km/h
